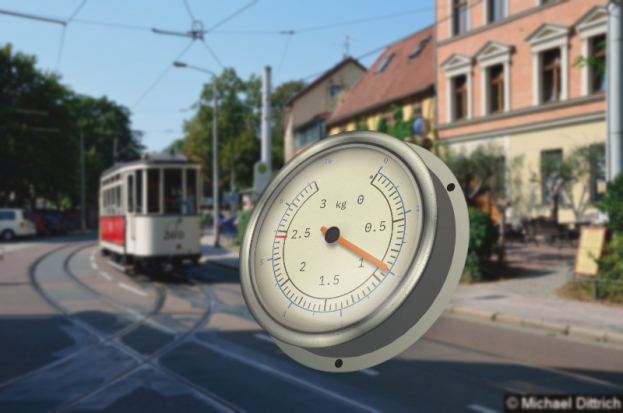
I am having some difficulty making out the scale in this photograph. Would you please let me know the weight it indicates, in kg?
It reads 0.9 kg
